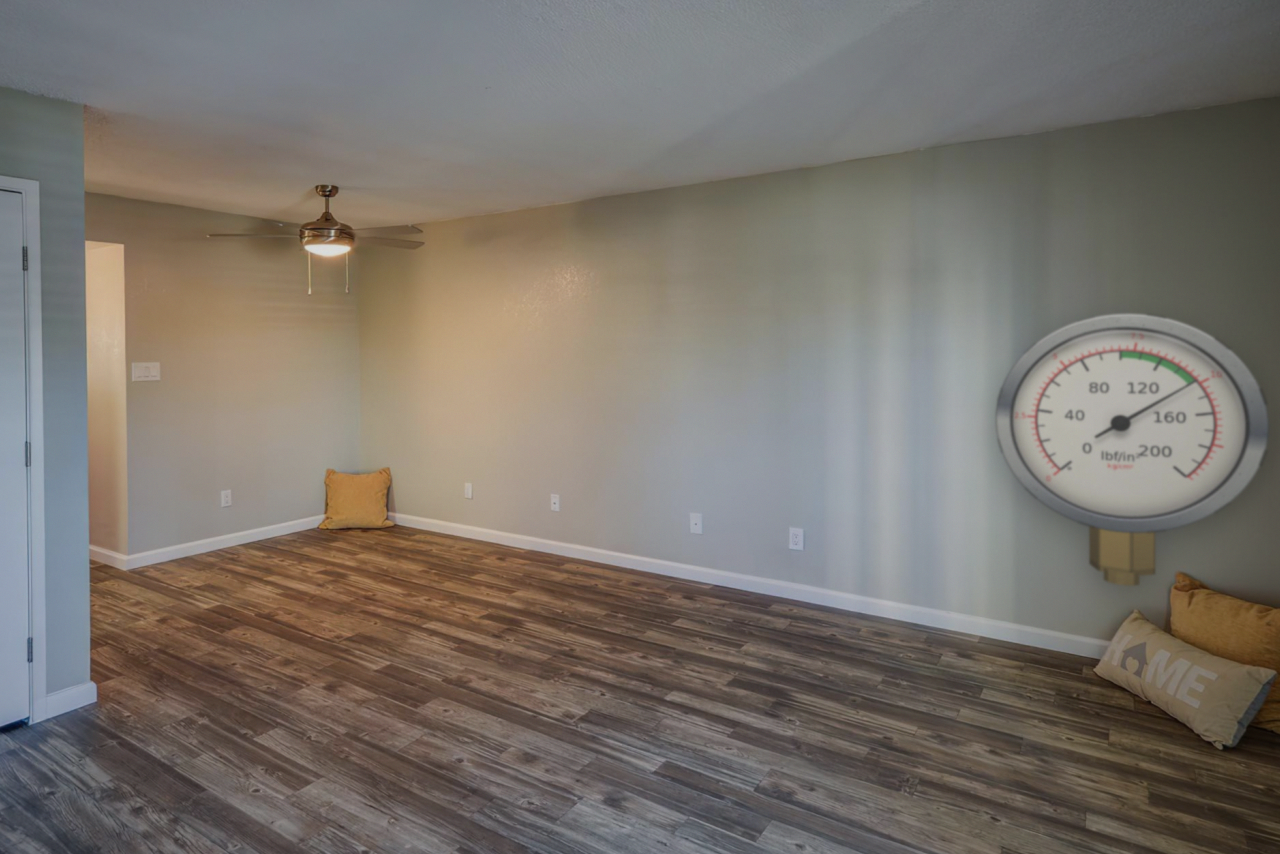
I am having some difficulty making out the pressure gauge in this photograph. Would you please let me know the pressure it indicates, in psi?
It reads 140 psi
